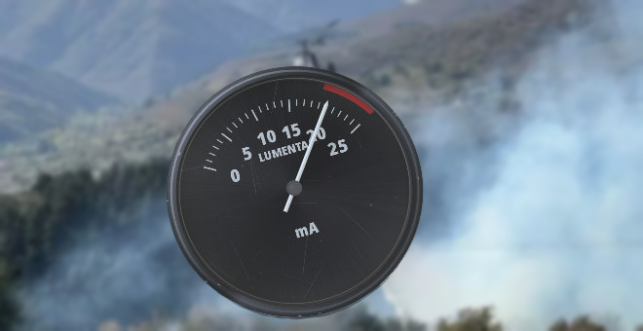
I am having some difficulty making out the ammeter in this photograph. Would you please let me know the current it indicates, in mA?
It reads 20 mA
